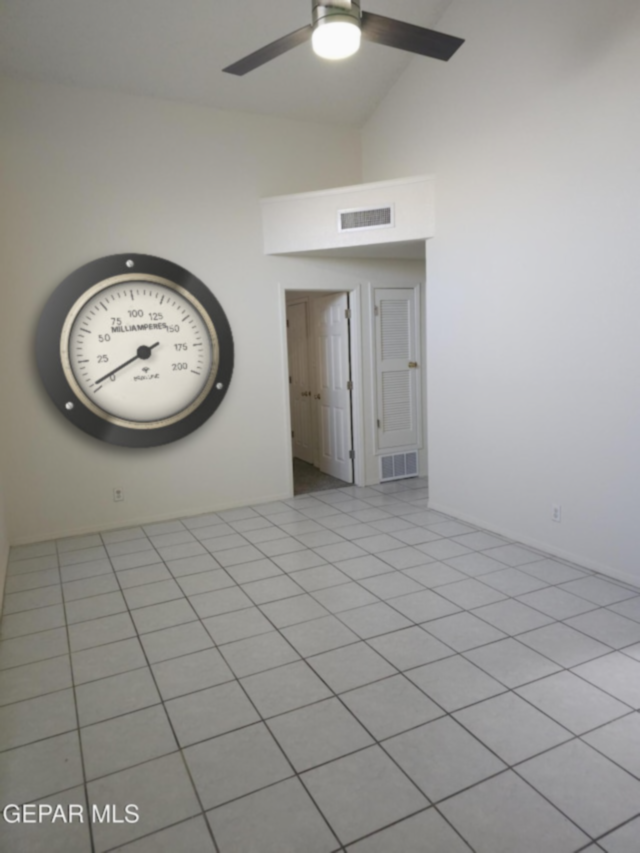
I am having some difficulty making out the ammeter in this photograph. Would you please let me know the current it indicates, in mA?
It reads 5 mA
